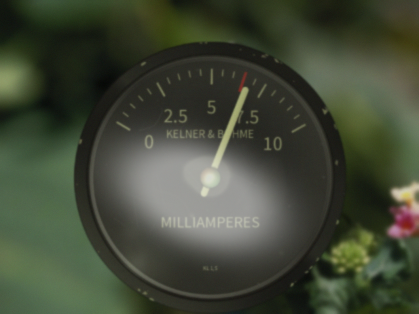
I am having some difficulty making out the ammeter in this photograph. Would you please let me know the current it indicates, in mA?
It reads 6.75 mA
